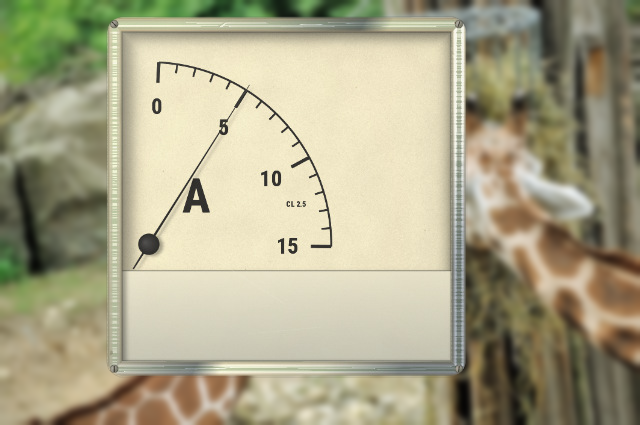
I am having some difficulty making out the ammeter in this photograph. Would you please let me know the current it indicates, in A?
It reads 5 A
